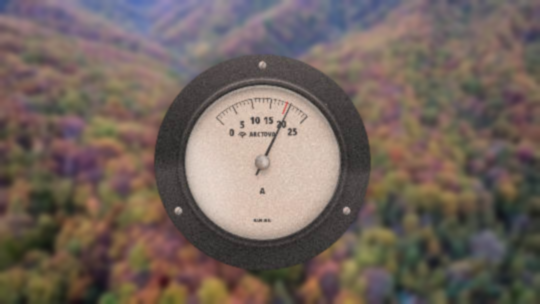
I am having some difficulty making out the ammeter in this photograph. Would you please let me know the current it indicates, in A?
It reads 20 A
